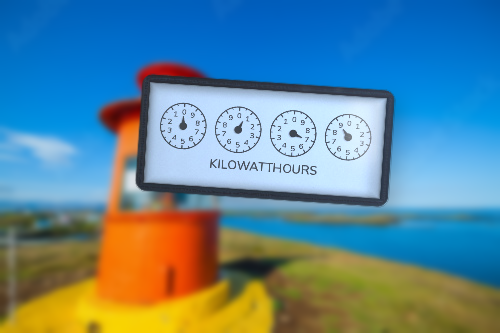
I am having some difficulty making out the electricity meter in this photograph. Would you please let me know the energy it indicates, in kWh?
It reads 69 kWh
